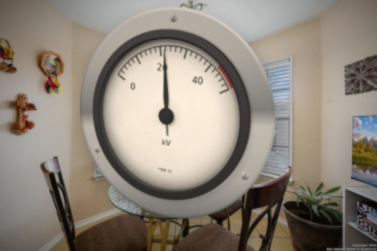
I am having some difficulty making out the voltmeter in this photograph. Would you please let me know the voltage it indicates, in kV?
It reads 22 kV
